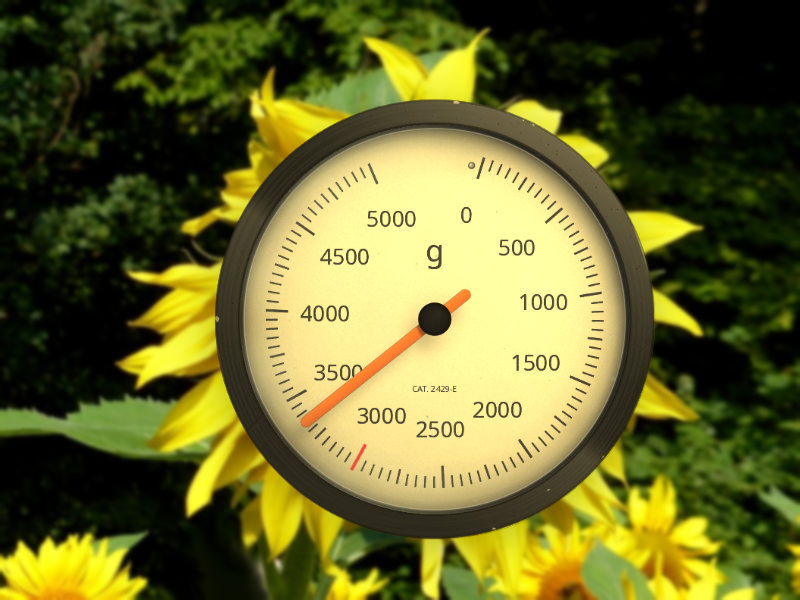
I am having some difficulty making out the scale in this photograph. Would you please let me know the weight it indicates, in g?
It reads 3350 g
